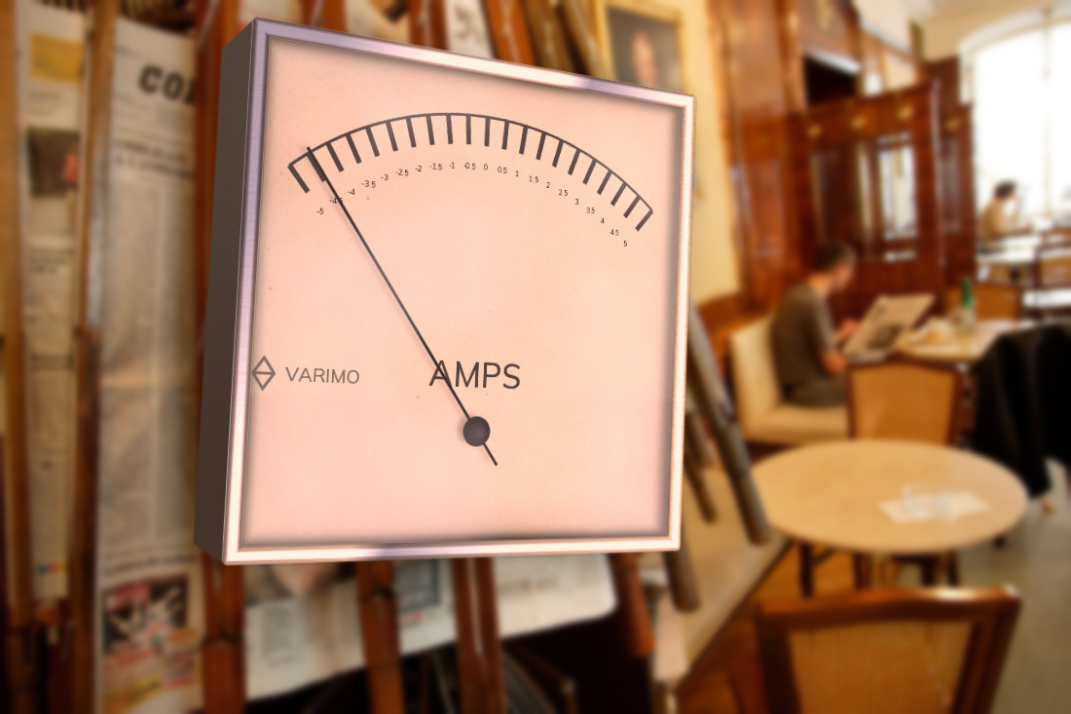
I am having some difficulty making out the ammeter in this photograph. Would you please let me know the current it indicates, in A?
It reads -4.5 A
